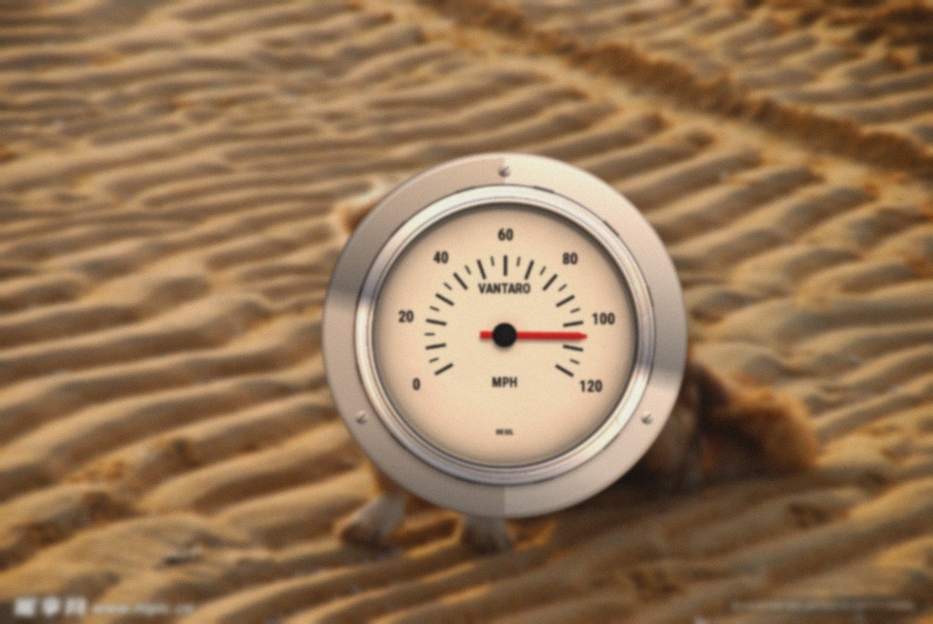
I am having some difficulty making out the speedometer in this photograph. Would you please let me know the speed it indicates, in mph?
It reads 105 mph
